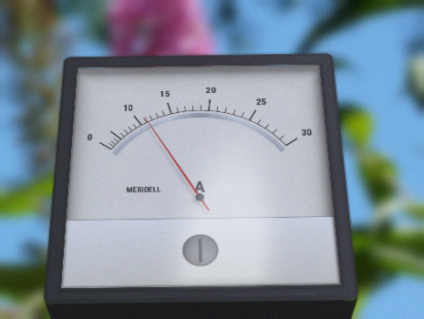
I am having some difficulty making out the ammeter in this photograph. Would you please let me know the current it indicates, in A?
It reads 11 A
